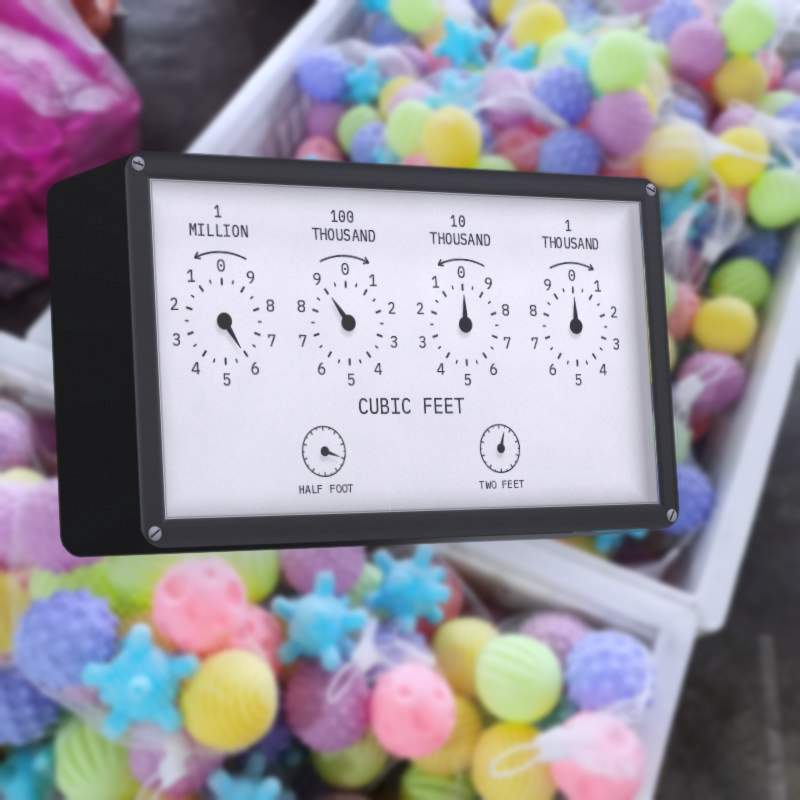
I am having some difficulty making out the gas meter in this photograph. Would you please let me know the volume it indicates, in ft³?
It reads 590000 ft³
